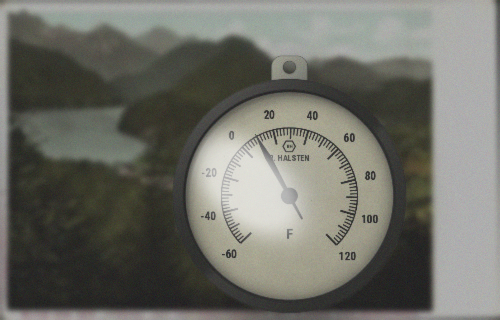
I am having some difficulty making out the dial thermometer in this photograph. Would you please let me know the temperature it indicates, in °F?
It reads 10 °F
